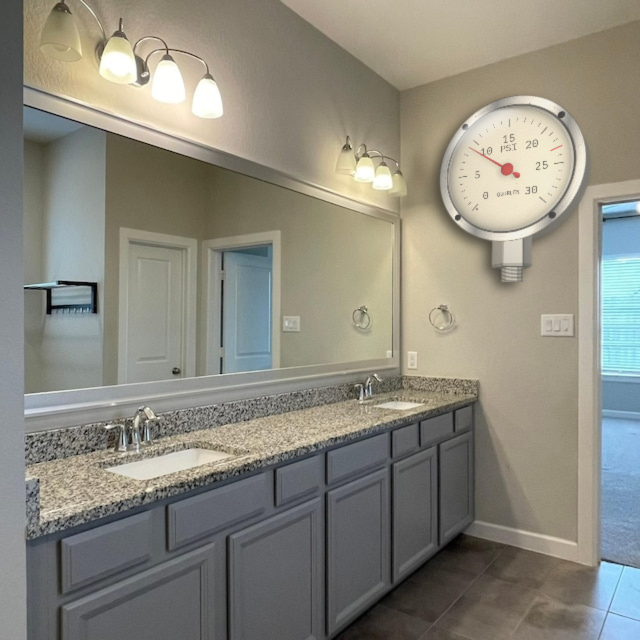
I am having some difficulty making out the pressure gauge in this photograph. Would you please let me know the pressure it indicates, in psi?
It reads 9 psi
